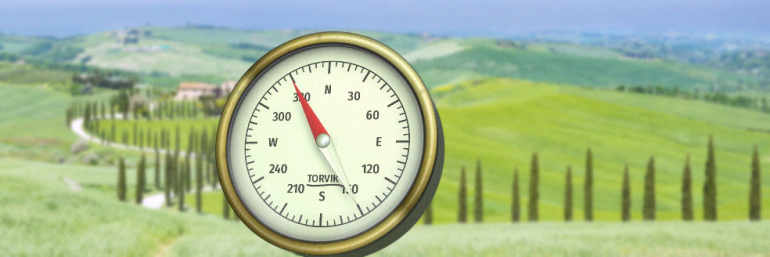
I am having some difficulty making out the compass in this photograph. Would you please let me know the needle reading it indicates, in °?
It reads 330 °
